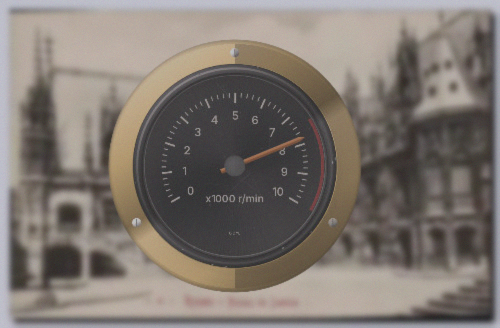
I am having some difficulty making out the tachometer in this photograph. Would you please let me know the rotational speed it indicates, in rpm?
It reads 7800 rpm
